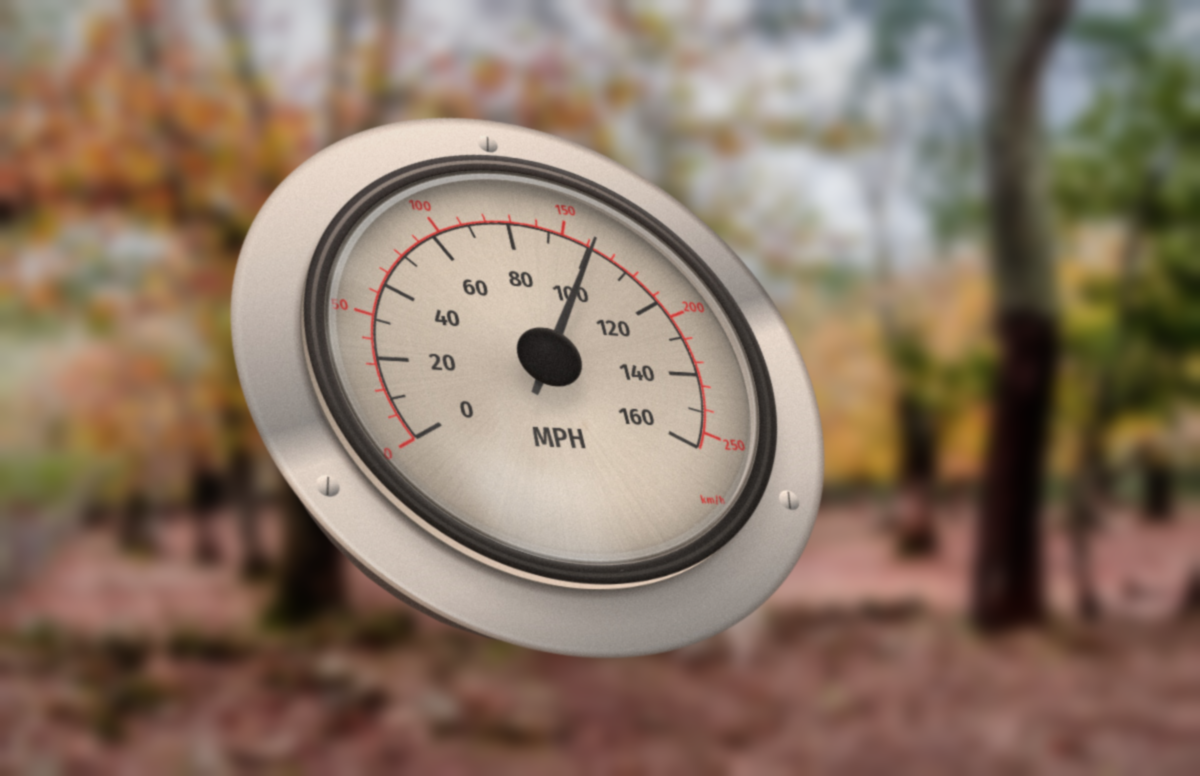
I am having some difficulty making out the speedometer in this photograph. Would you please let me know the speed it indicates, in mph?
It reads 100 mph
